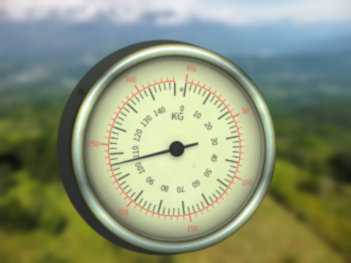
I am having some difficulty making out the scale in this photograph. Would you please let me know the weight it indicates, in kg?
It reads 106 kg
